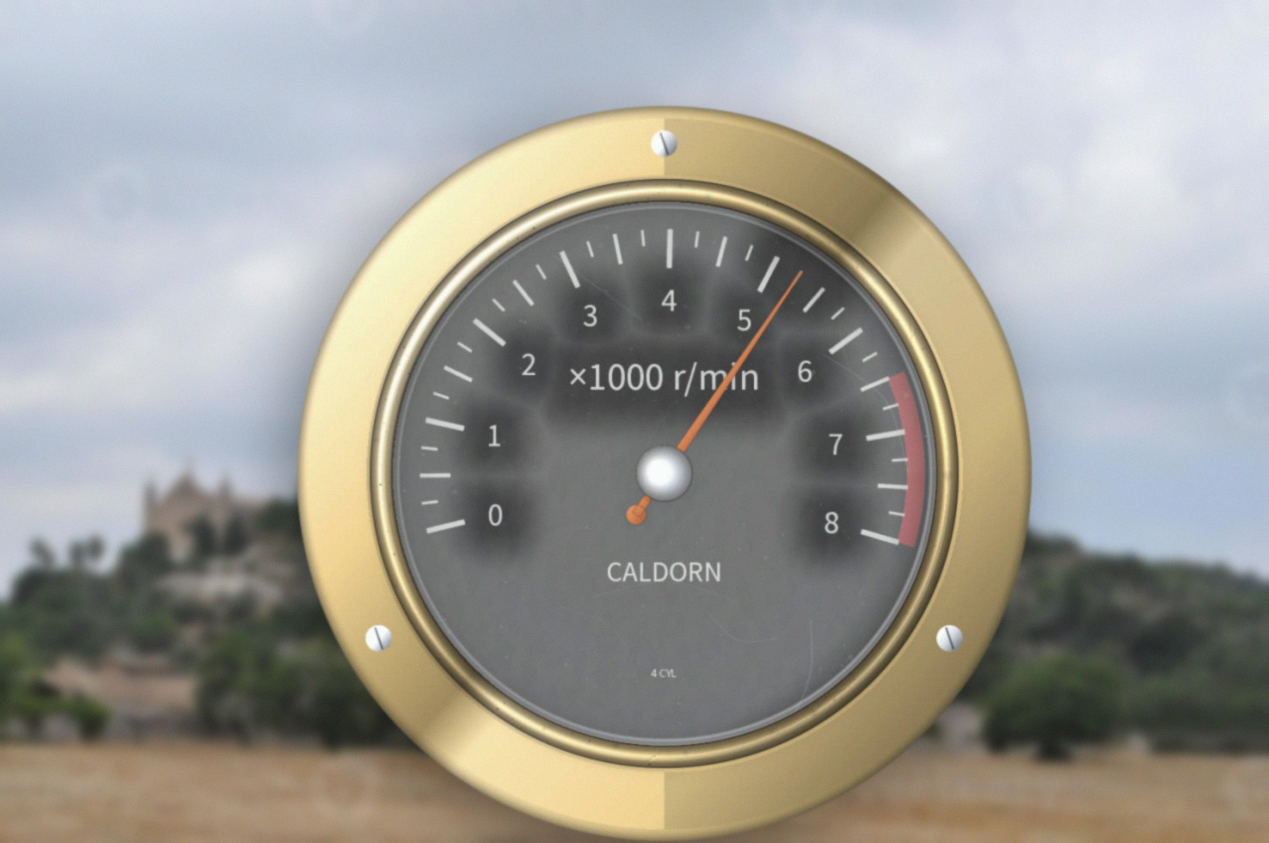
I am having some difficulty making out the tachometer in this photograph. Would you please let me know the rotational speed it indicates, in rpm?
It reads 5250 rpm
